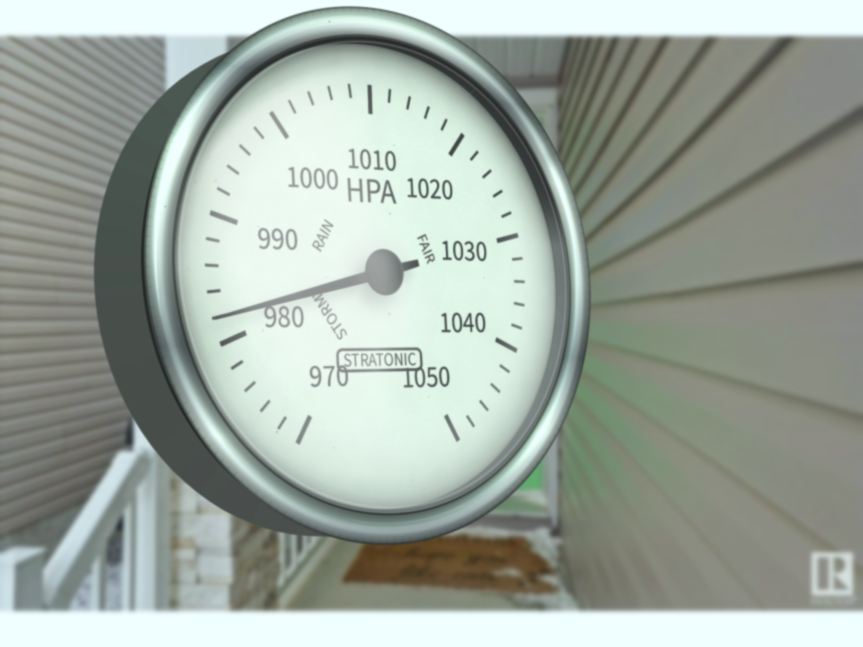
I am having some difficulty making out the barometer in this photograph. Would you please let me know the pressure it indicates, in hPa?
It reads 982 hPa
